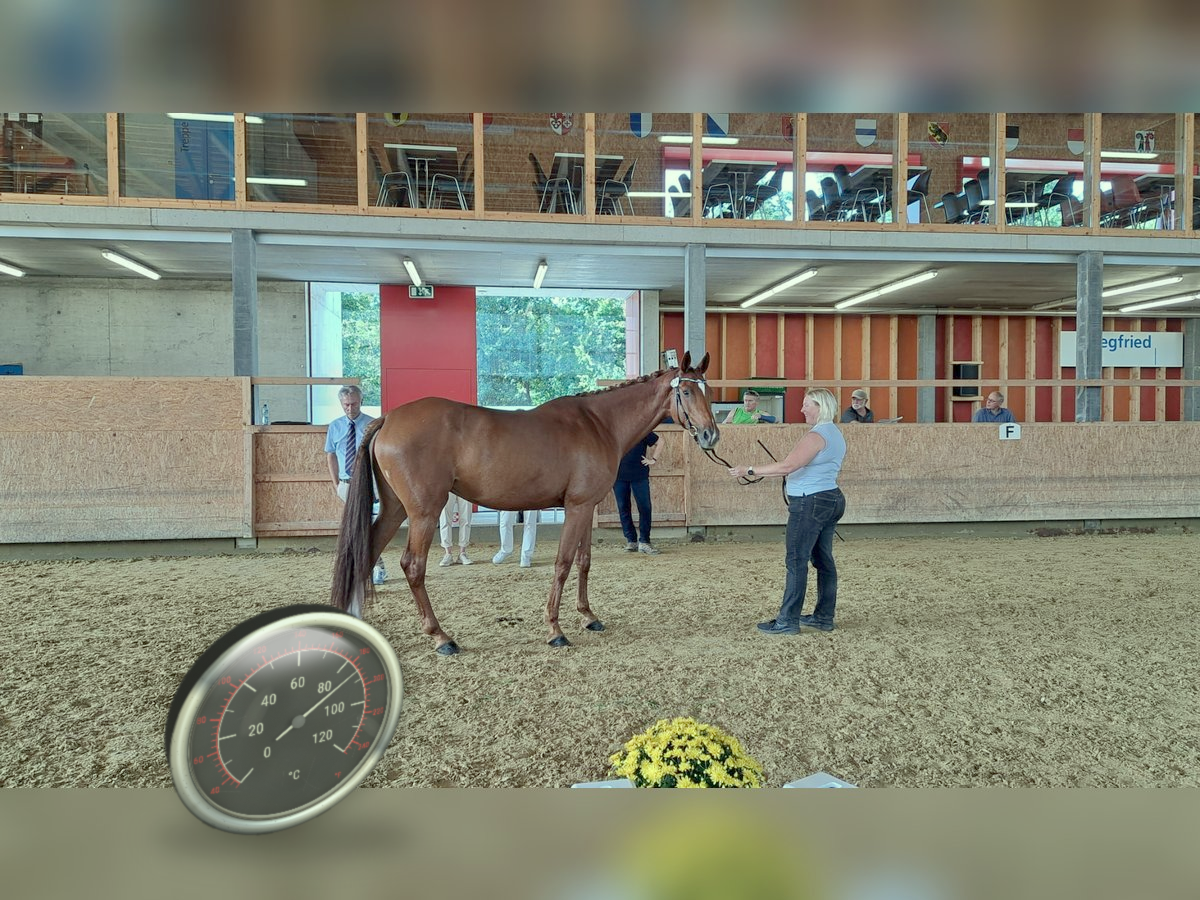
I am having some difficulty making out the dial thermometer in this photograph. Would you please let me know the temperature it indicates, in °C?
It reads 85 °C
